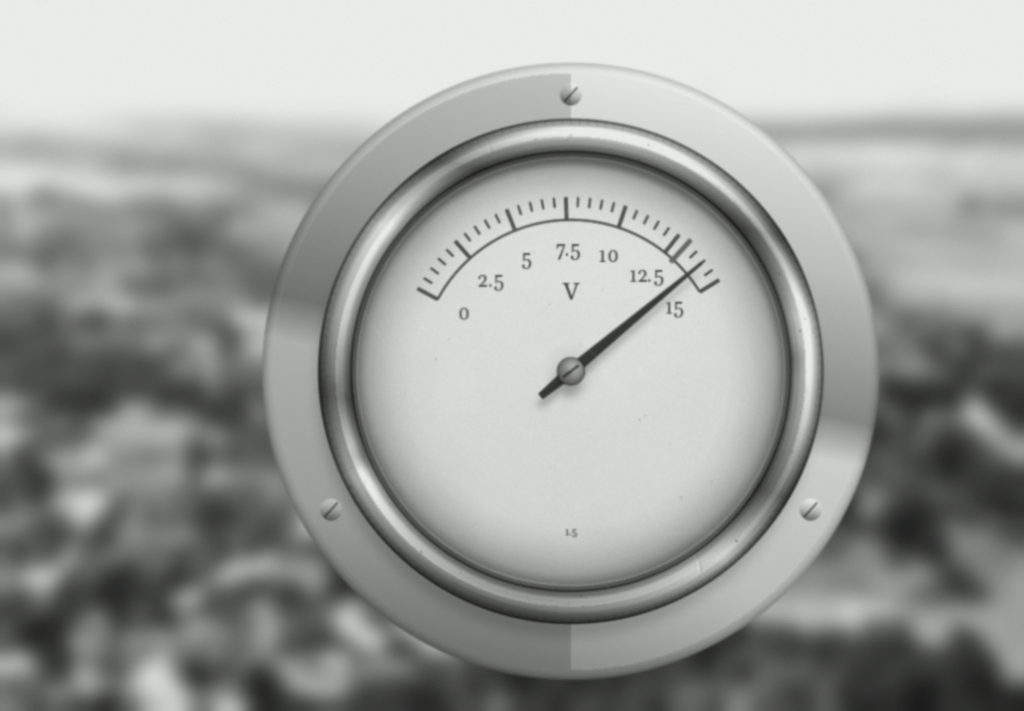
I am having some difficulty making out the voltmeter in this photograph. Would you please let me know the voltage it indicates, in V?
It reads 14 V
